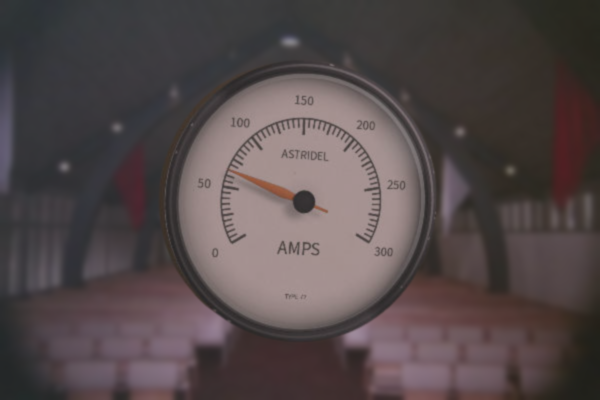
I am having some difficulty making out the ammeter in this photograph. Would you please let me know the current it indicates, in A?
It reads 65 A
